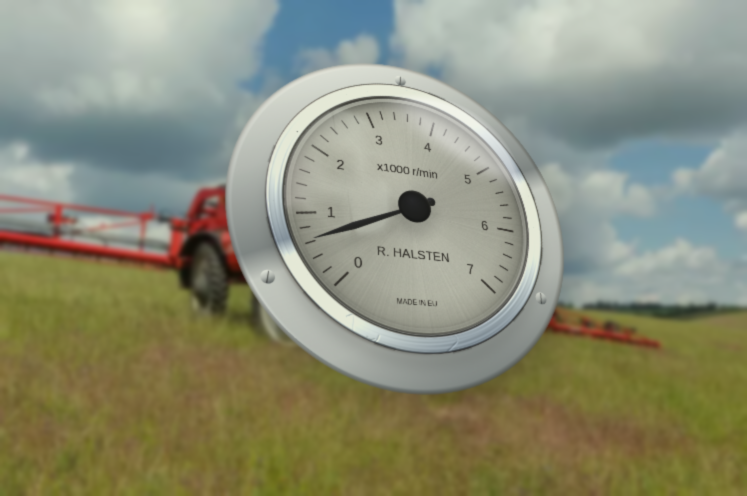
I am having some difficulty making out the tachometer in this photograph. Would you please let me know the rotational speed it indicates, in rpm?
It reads 600 rpm
